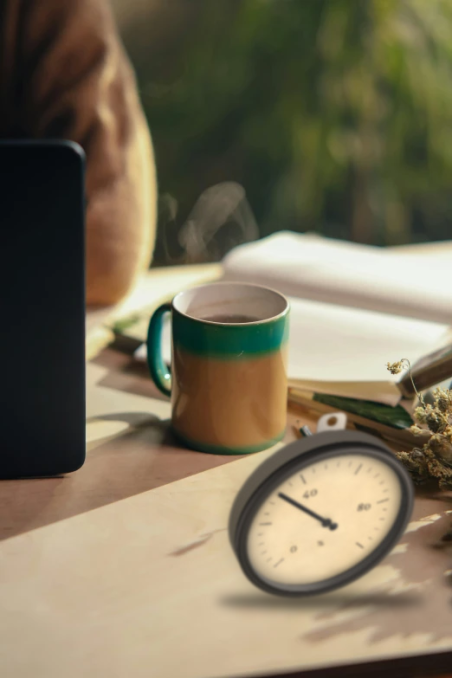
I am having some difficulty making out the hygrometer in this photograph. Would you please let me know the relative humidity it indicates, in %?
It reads 32 %
